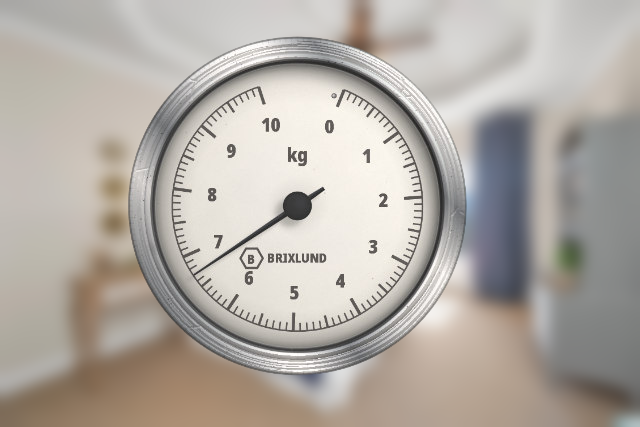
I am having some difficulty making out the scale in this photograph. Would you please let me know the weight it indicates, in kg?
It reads 6.7 kg
